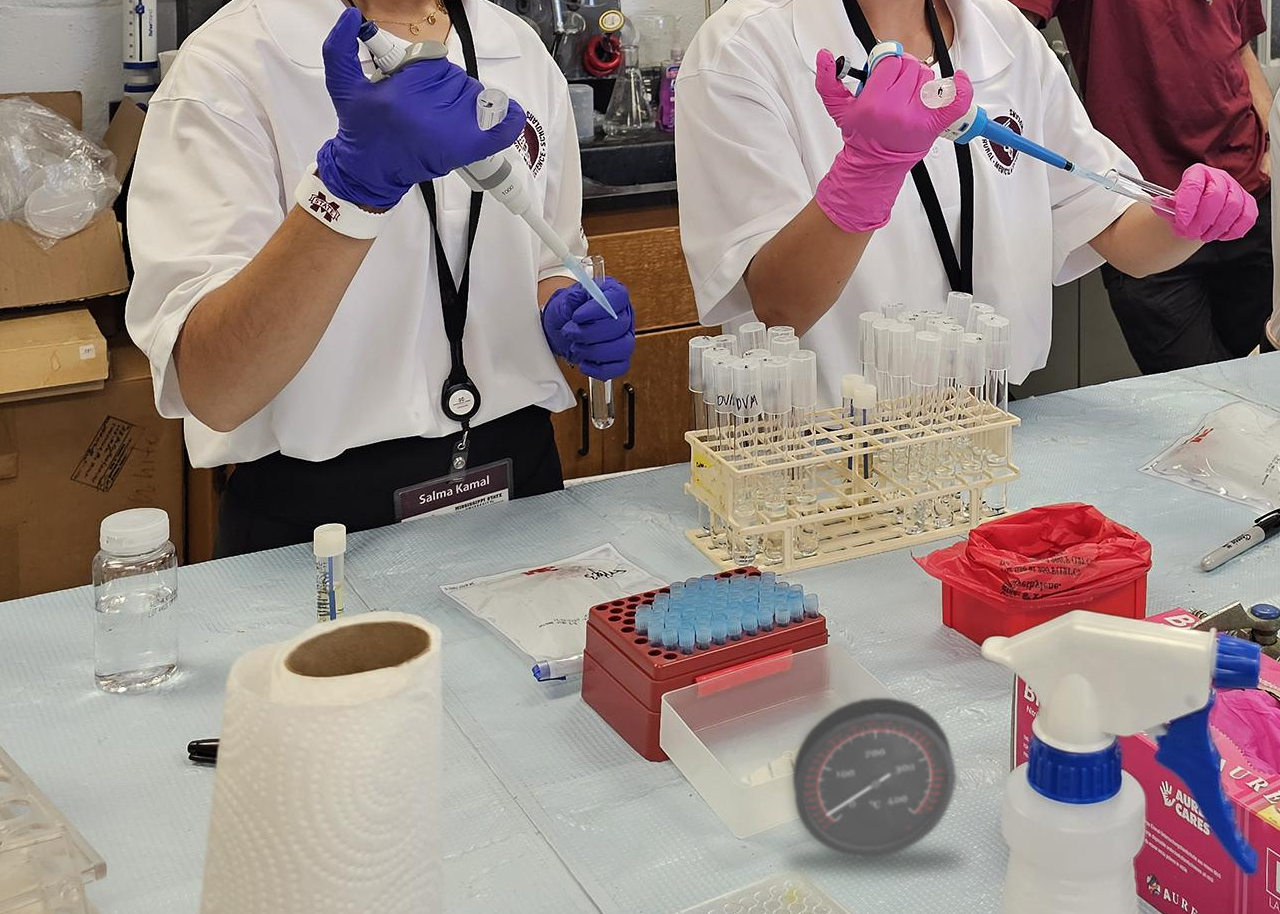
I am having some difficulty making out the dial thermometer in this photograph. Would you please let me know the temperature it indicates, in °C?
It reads 20 °C
